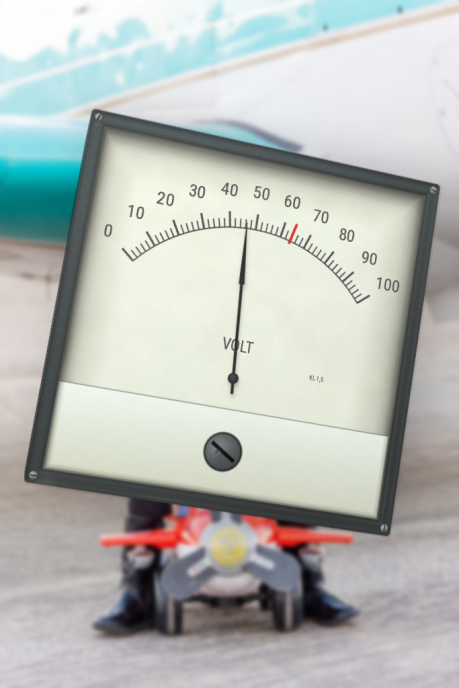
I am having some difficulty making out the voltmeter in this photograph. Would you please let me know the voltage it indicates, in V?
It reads 46 V
